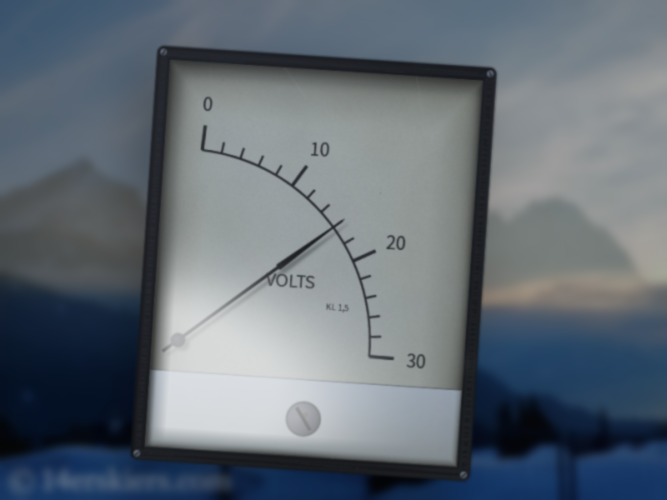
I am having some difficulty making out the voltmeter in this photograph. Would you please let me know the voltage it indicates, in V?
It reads 16 V
